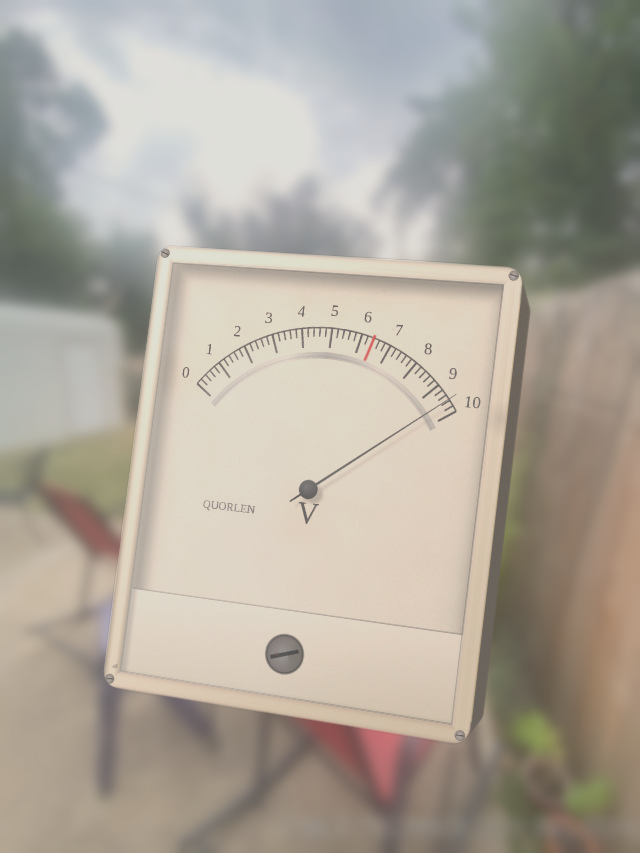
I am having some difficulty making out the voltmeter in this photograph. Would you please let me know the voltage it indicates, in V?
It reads 9.6 V
